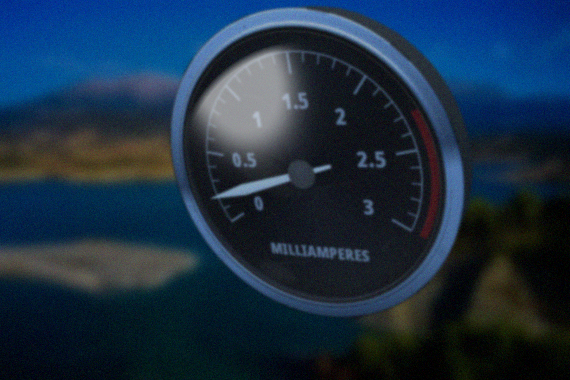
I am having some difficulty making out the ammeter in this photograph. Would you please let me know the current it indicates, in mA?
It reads 0.2 mA
